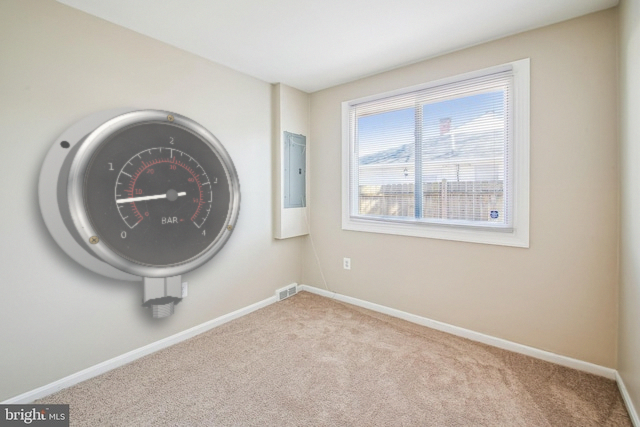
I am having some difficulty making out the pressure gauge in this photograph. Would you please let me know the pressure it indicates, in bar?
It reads 0.5 bar
